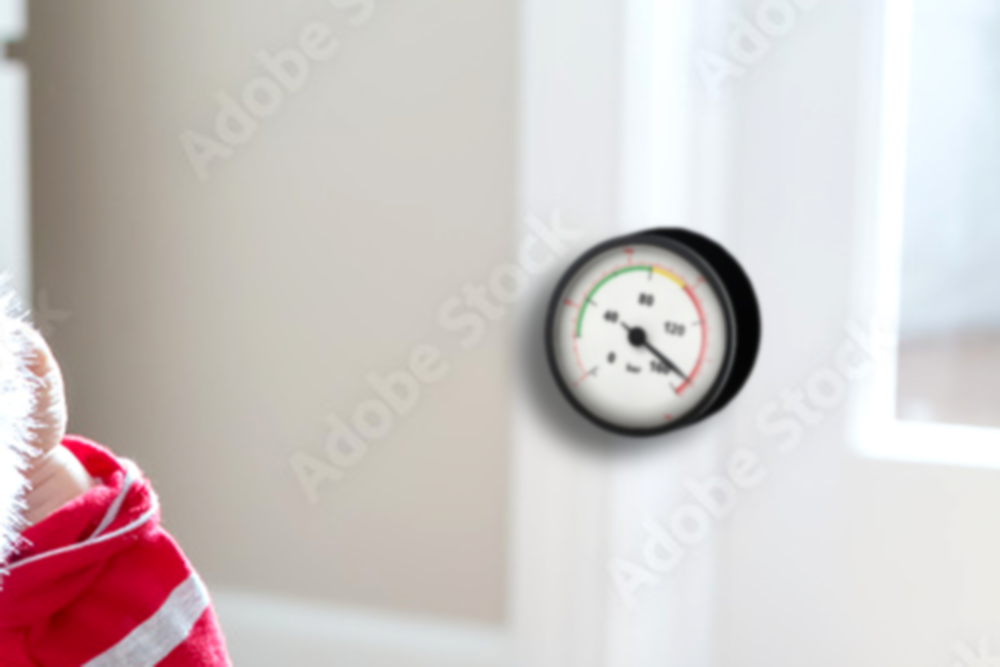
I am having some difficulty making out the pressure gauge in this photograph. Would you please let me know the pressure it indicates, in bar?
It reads 150 bar
